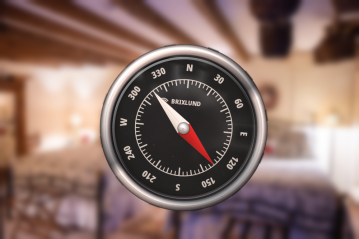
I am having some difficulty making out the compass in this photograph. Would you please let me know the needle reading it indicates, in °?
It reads 135 °
